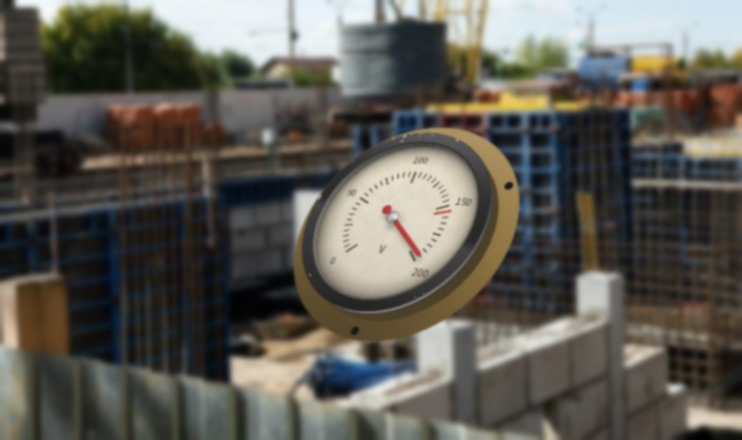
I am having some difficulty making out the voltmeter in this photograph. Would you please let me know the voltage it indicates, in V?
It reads 195 V
